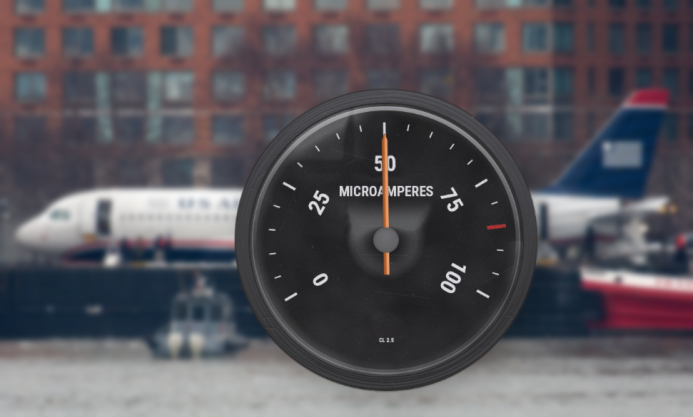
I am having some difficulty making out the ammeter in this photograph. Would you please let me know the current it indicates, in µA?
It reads 50 µA
